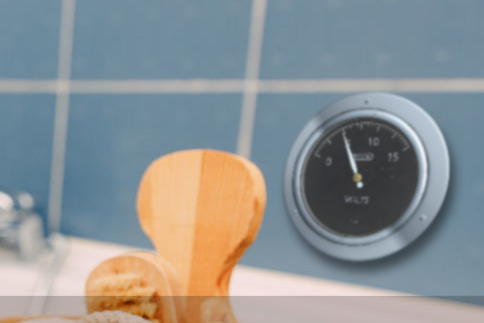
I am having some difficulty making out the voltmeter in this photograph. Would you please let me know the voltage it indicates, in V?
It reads 5 V
